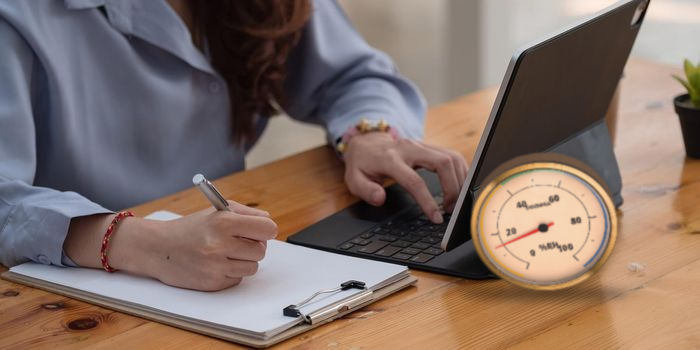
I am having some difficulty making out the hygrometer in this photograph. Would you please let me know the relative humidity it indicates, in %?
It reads 15 %
